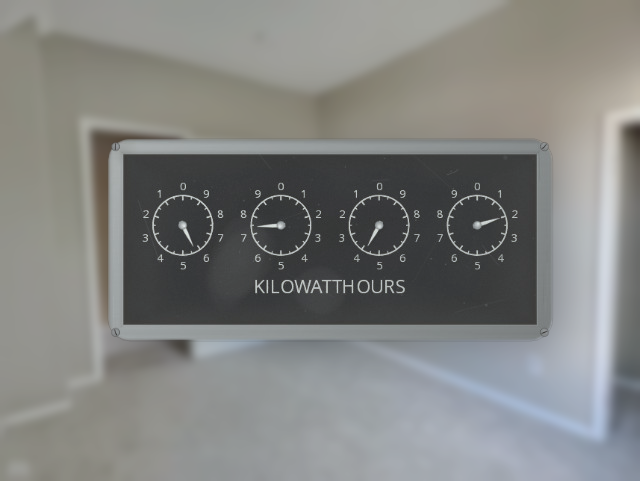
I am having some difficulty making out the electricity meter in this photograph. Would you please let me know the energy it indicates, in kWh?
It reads 5742 kWh
